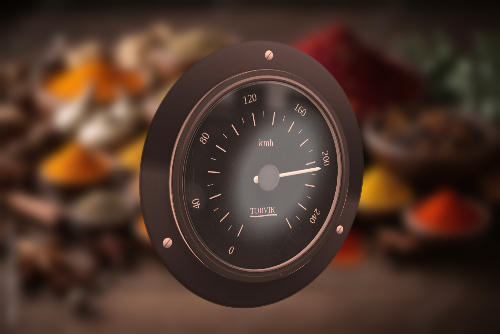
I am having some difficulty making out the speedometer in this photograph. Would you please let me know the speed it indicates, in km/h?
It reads 205 km/h
